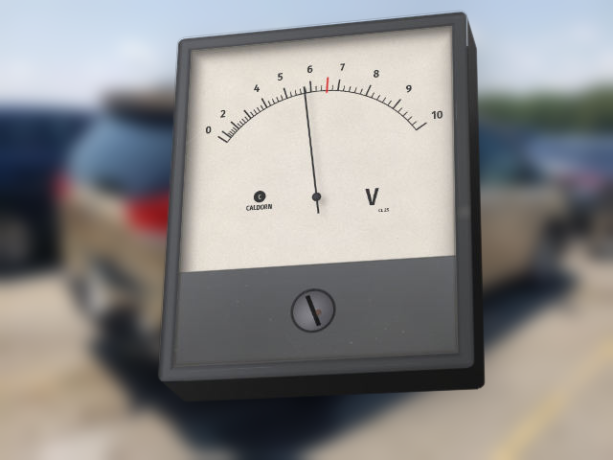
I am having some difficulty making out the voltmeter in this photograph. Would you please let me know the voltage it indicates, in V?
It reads 5.8 V
